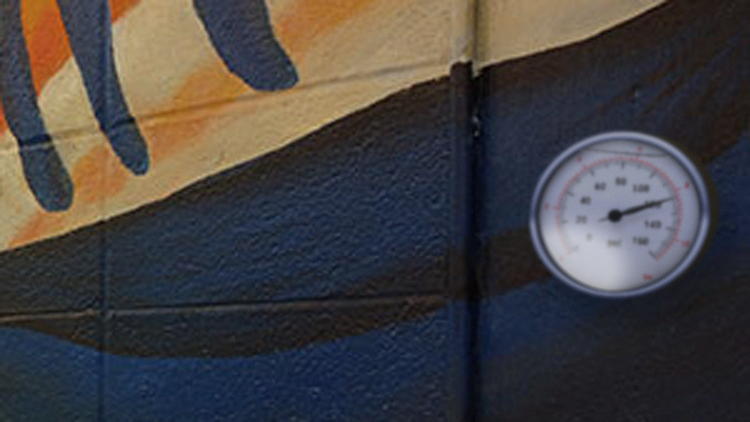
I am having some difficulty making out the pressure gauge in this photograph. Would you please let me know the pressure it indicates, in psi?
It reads 120 psi
